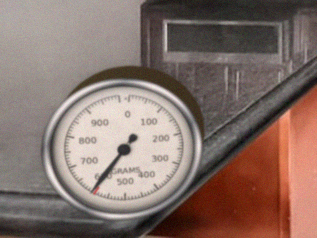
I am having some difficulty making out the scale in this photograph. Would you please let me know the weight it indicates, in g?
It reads 600 g
